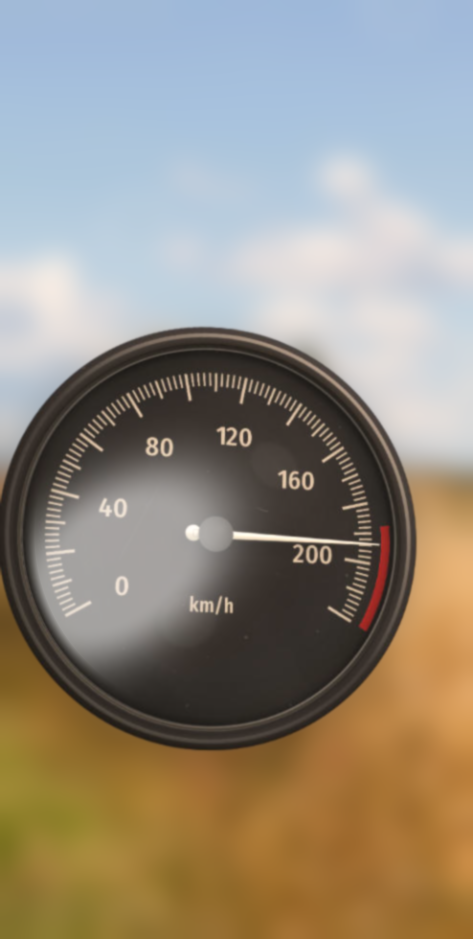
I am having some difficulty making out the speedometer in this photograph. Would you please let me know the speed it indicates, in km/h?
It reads 194 km/h
